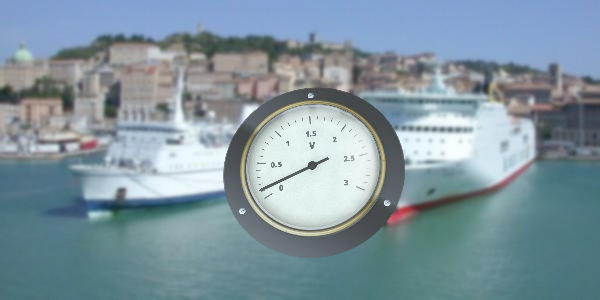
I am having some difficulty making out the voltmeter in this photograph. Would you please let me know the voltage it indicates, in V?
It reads 0.1 V
